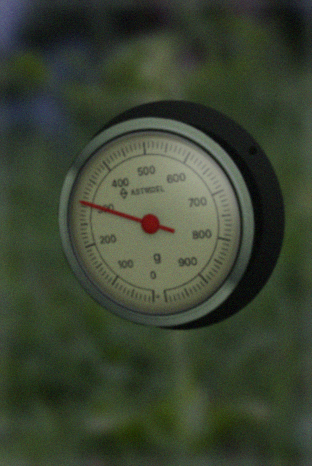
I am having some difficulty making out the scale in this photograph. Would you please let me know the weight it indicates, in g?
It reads 300 g
